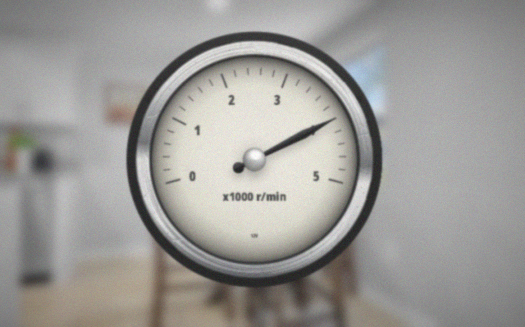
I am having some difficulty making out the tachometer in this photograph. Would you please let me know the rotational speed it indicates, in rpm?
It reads 4000 rpm
